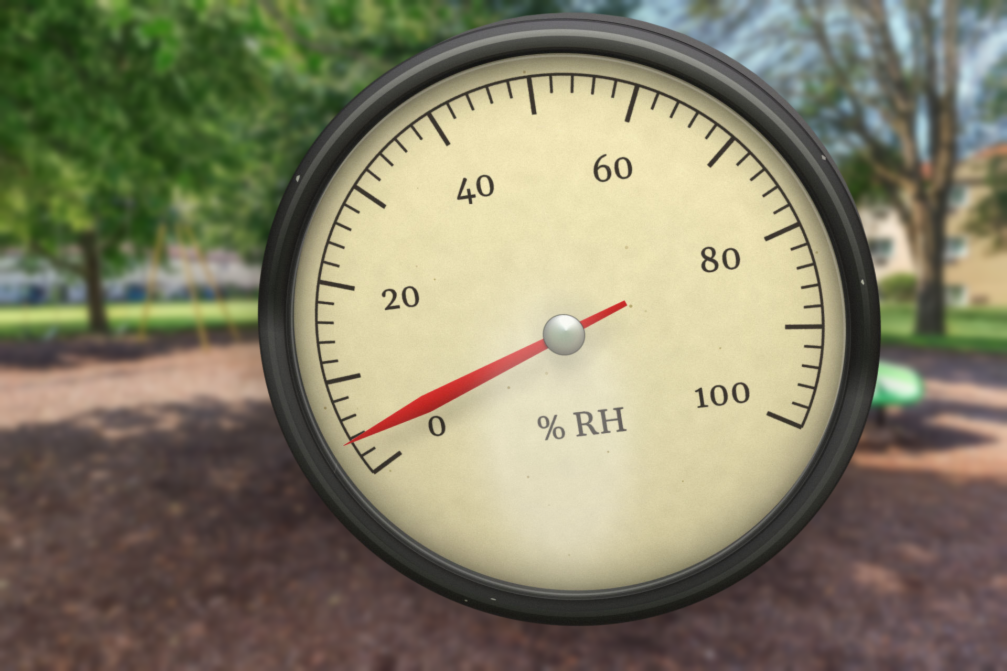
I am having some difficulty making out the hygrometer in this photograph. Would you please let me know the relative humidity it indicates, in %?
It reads 4 %
